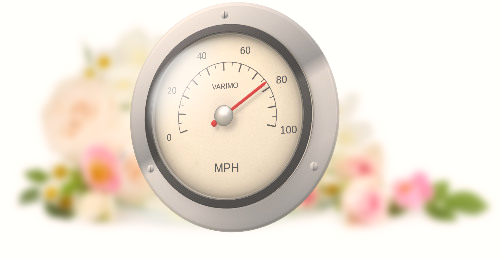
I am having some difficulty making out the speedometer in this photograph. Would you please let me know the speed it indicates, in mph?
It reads 77.5 mph
